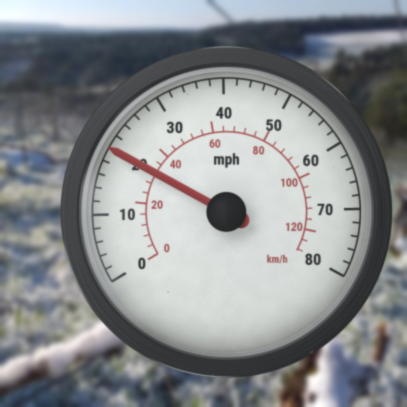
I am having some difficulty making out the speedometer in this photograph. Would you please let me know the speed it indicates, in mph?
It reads 20 mph
